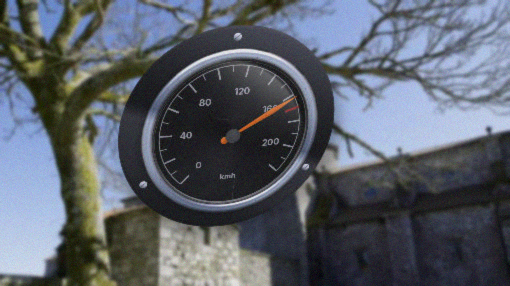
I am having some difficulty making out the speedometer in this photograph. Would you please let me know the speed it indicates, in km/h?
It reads 160 km/h
